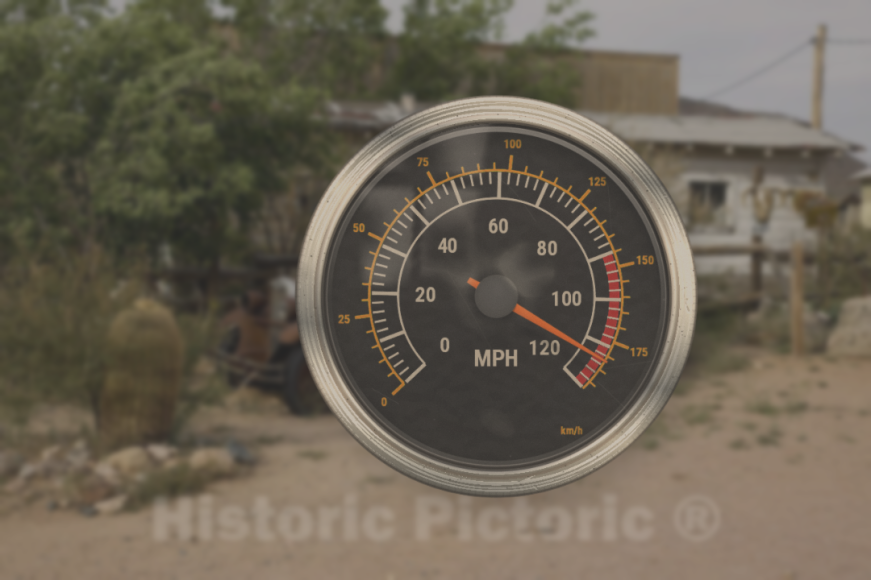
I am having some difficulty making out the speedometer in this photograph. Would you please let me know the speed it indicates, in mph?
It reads 113 mph
